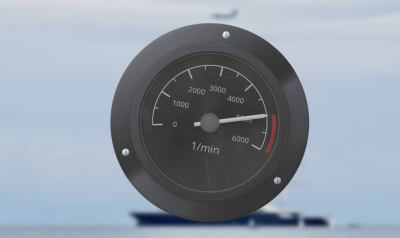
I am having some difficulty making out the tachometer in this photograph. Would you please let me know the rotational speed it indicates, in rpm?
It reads 5000 rpm
